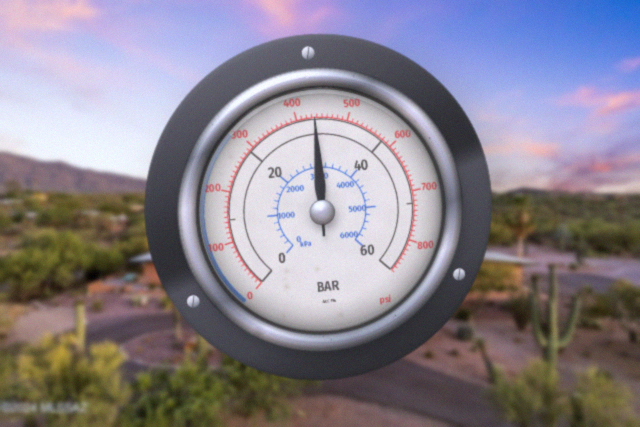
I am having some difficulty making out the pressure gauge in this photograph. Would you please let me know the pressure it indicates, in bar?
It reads 30 bar
